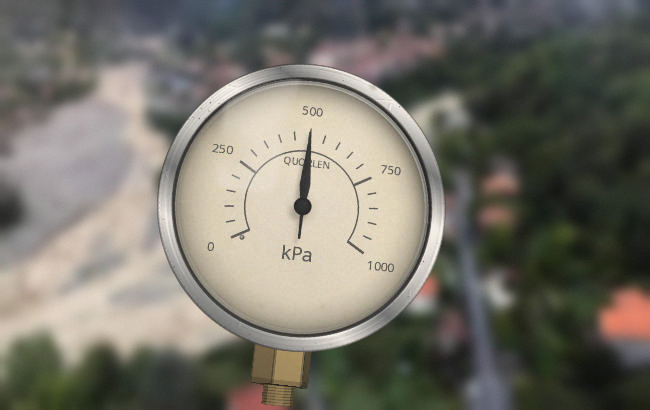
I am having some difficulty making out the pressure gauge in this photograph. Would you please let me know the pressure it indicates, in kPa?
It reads 500 kPa
